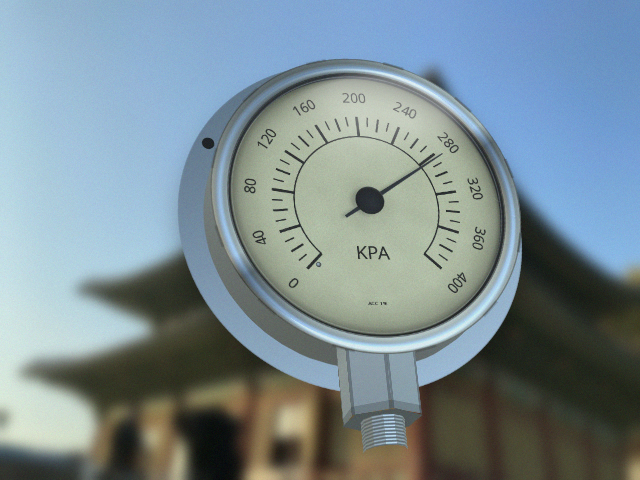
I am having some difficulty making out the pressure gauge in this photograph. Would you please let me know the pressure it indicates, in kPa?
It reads 285 kPa
